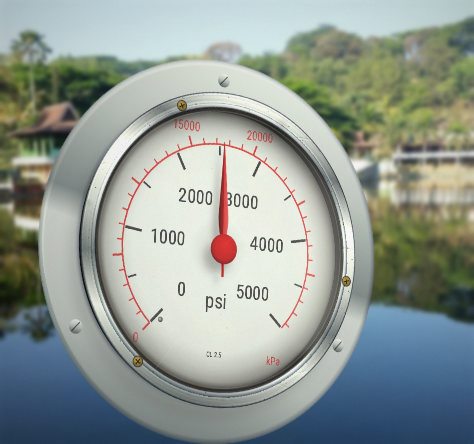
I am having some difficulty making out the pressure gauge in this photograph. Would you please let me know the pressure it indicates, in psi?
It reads 2500 psi
